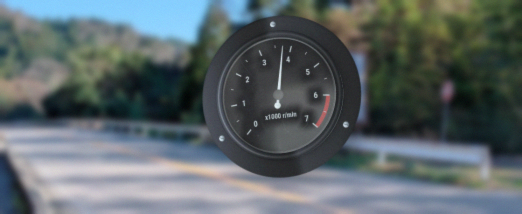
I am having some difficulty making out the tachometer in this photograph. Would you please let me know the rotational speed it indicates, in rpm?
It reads 3750 rpm
